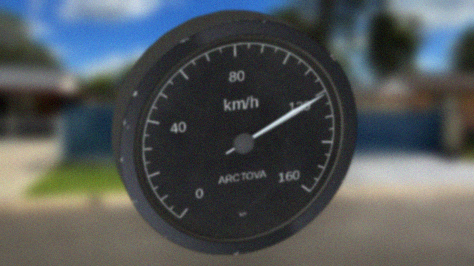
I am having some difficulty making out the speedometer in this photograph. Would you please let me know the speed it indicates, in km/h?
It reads 120 km/h
